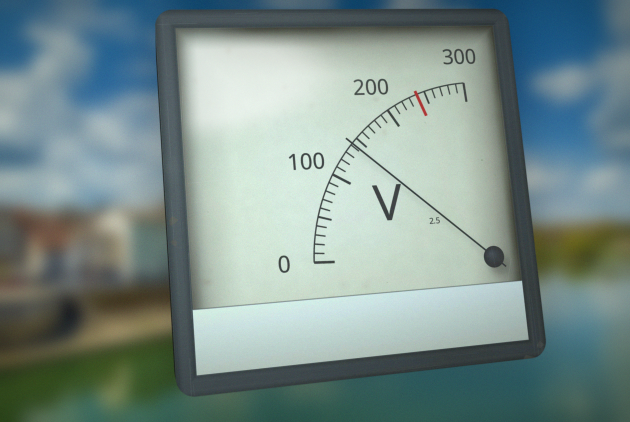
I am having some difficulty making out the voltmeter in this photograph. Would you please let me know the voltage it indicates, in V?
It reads 140 V
